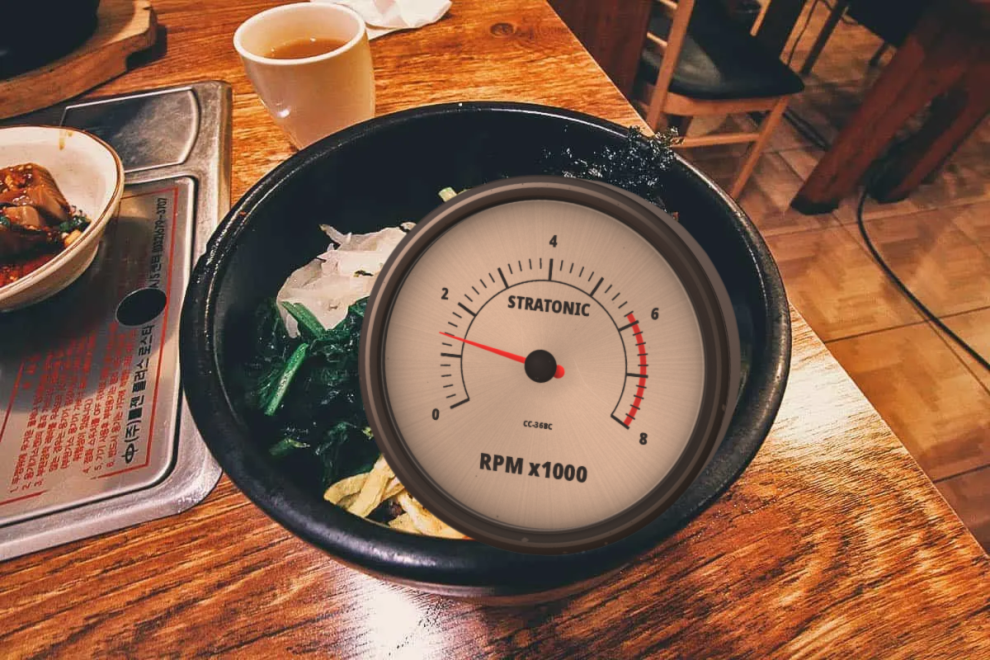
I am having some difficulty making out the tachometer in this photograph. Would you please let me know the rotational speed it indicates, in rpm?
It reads 1400 rpm
